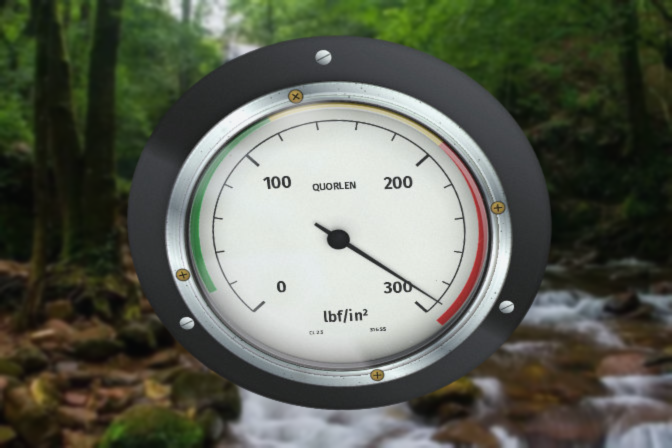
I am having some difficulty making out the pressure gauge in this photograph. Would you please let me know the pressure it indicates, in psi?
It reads 290 psi
